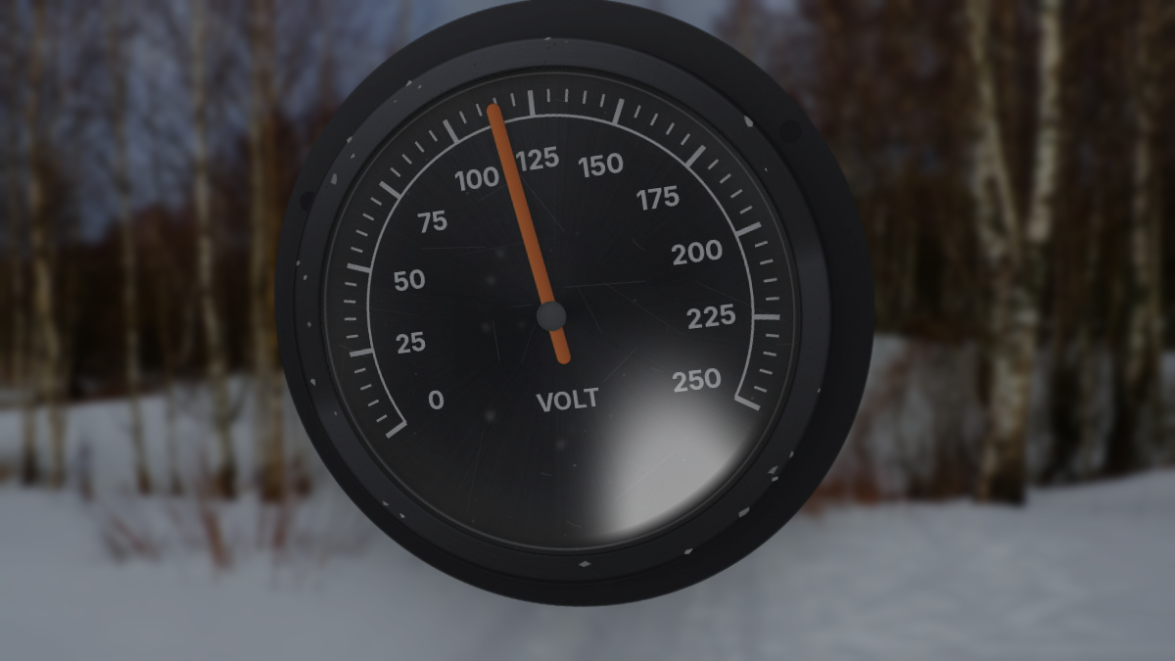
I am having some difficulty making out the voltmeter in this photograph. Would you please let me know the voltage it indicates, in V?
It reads 115 V
